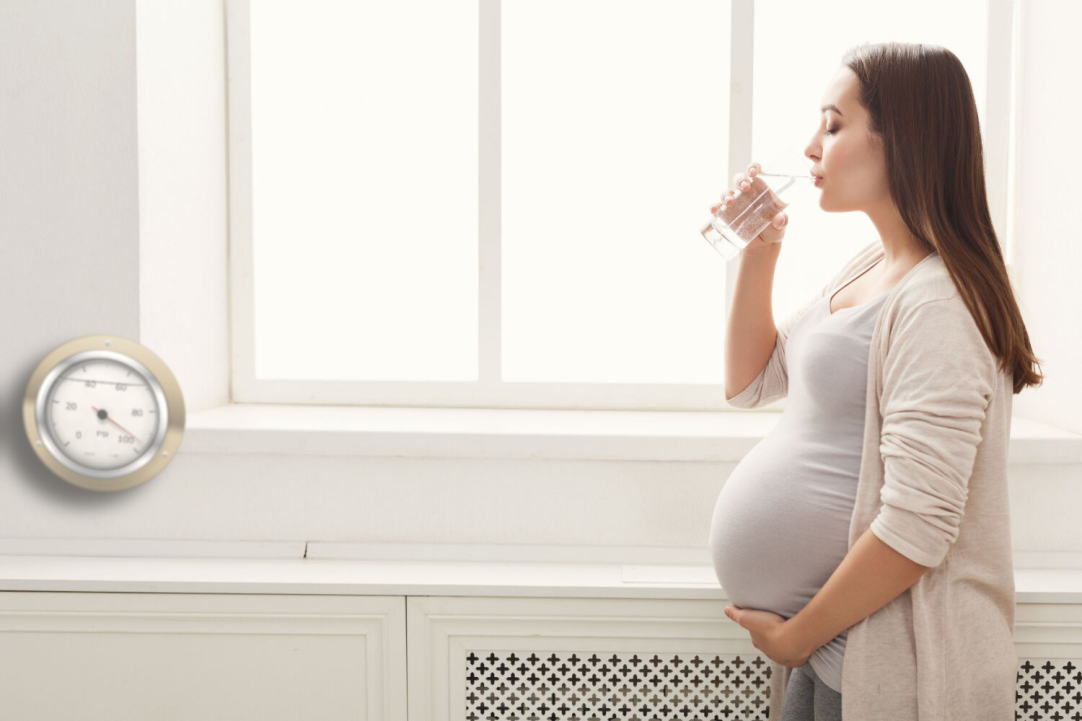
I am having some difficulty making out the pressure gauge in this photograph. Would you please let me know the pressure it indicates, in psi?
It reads 95 psi
